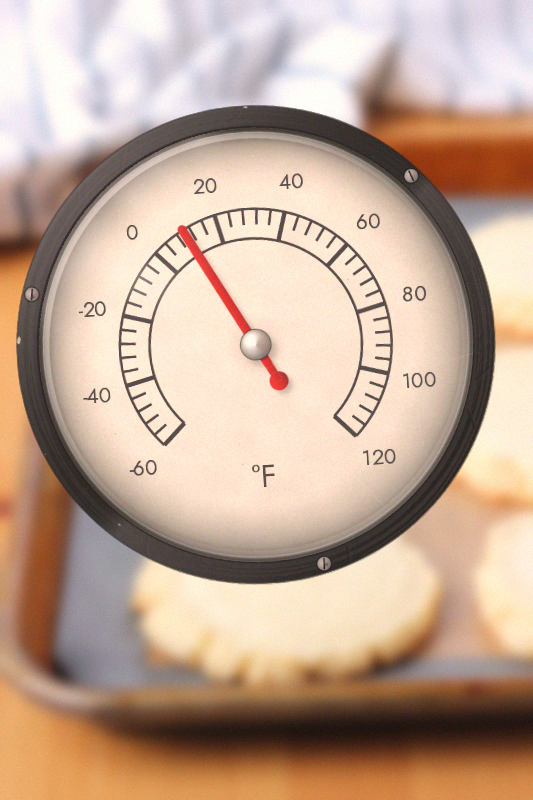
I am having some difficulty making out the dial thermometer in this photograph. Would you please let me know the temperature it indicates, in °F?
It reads 10 °F
